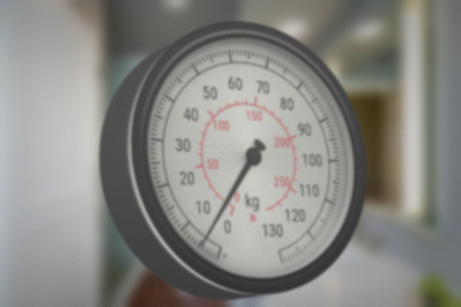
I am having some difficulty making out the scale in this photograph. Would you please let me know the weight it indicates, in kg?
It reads 5 kg
